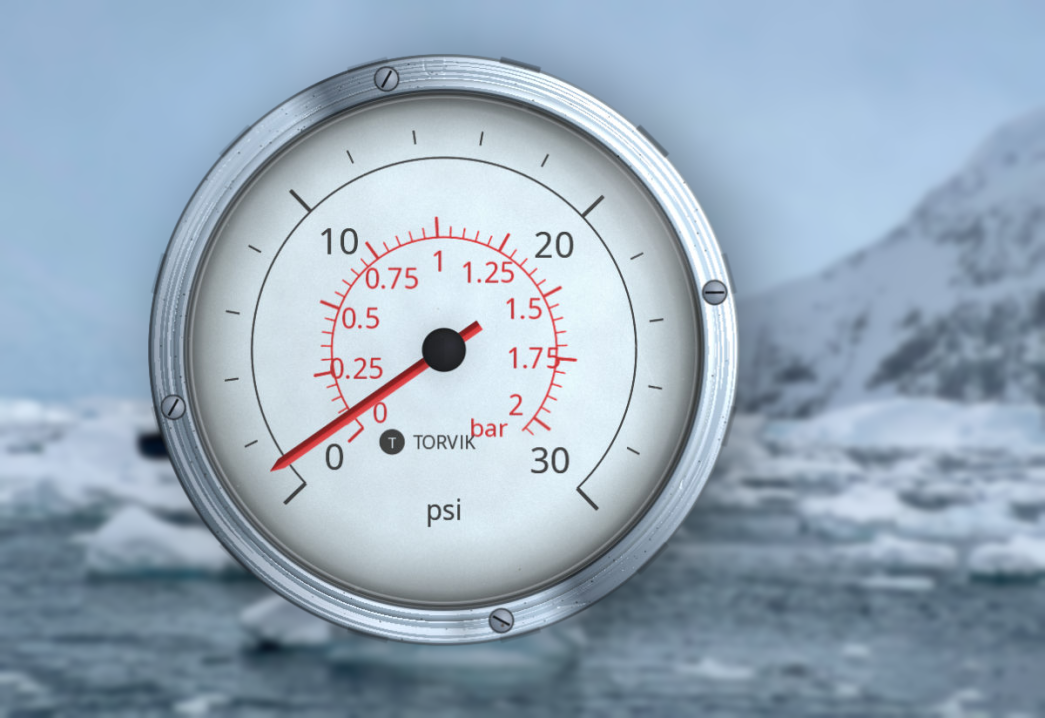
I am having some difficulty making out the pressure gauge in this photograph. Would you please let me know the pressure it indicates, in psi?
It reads 1 psi
